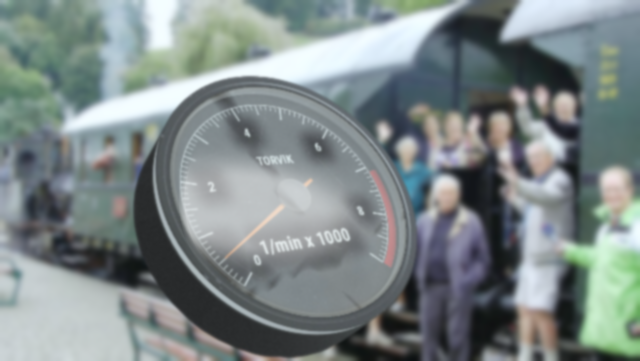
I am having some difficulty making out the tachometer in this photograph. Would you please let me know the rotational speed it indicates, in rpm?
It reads 500 rpm
